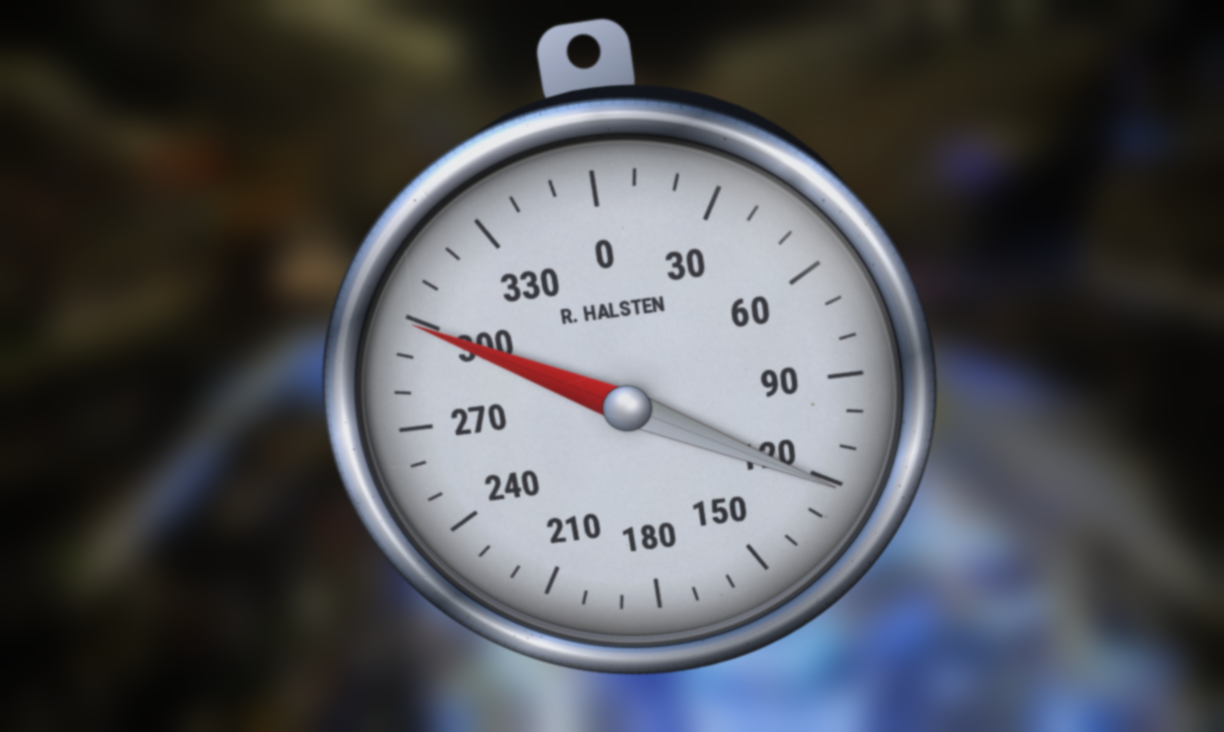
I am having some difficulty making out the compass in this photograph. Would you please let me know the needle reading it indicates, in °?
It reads 300 °
